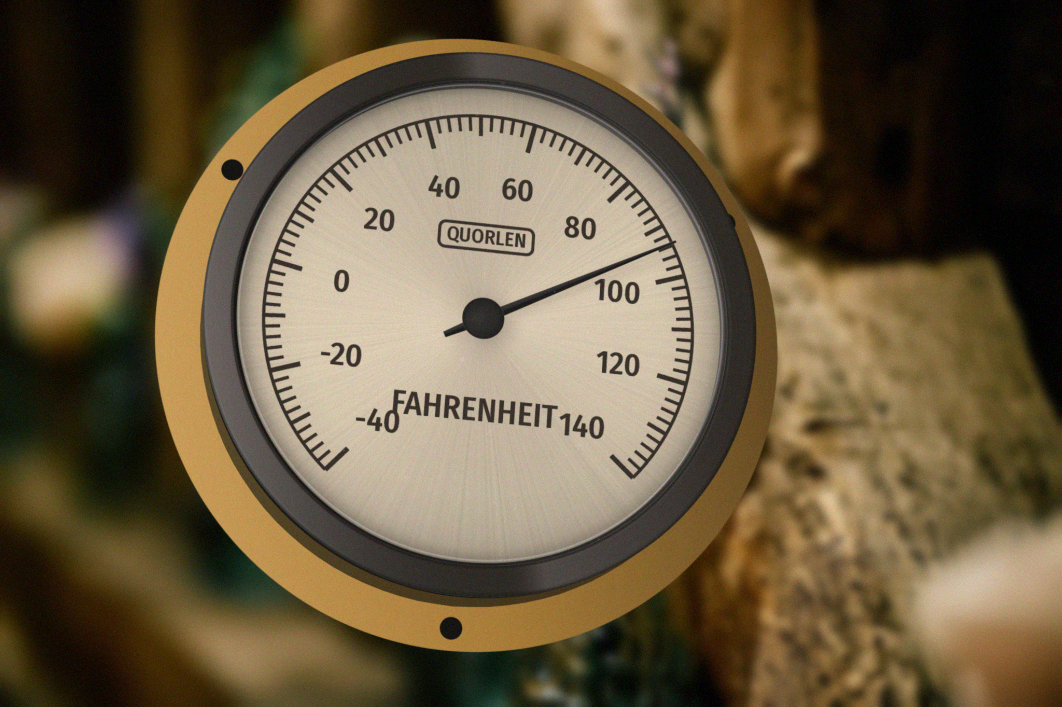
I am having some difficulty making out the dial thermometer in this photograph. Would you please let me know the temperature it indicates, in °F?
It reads 94 °F
